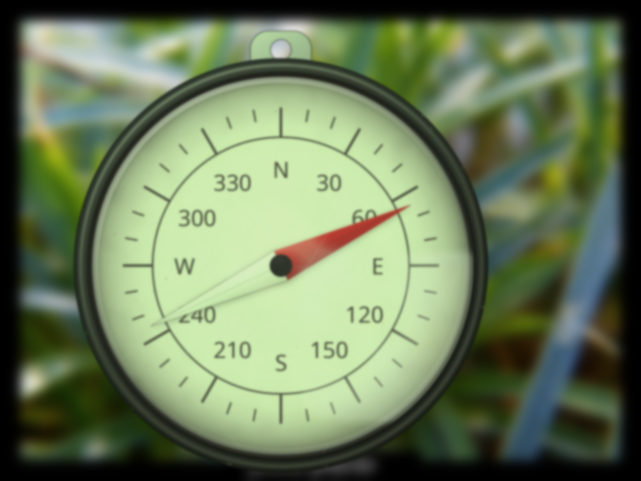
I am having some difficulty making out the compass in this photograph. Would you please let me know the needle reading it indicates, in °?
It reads 65 °
